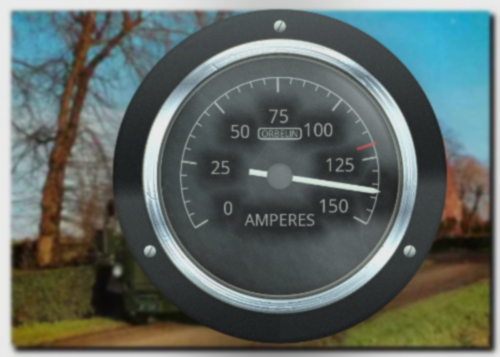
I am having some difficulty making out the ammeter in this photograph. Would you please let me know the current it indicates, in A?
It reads 137.5 A
